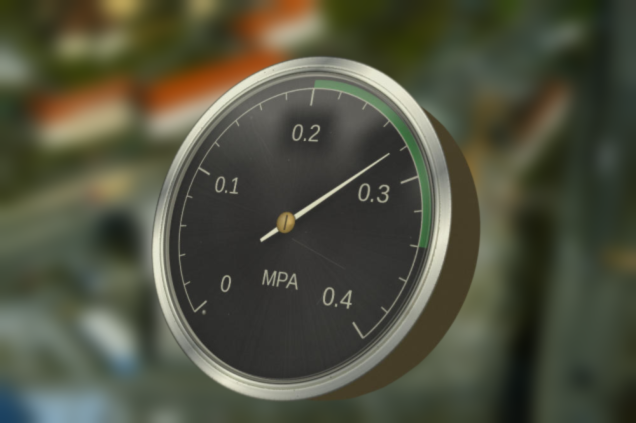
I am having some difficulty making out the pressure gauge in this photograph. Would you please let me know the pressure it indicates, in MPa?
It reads 0.28 MPa
